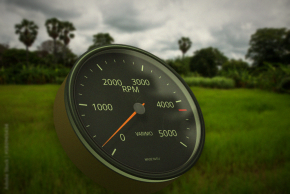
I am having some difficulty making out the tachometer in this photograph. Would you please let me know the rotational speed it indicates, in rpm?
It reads 200 rpm
